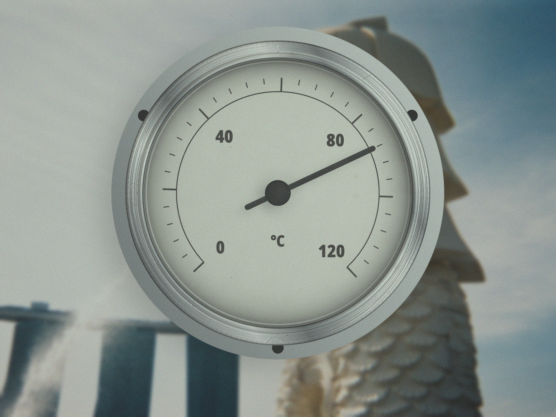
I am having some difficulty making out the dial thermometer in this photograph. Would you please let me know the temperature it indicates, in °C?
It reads 88 °C
